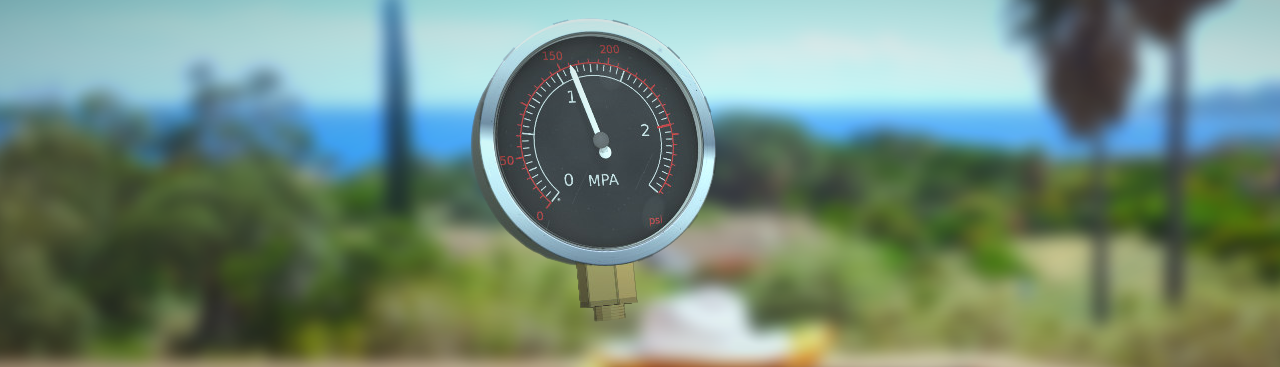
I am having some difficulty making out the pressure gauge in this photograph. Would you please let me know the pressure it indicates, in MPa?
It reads 1.1 MPa
